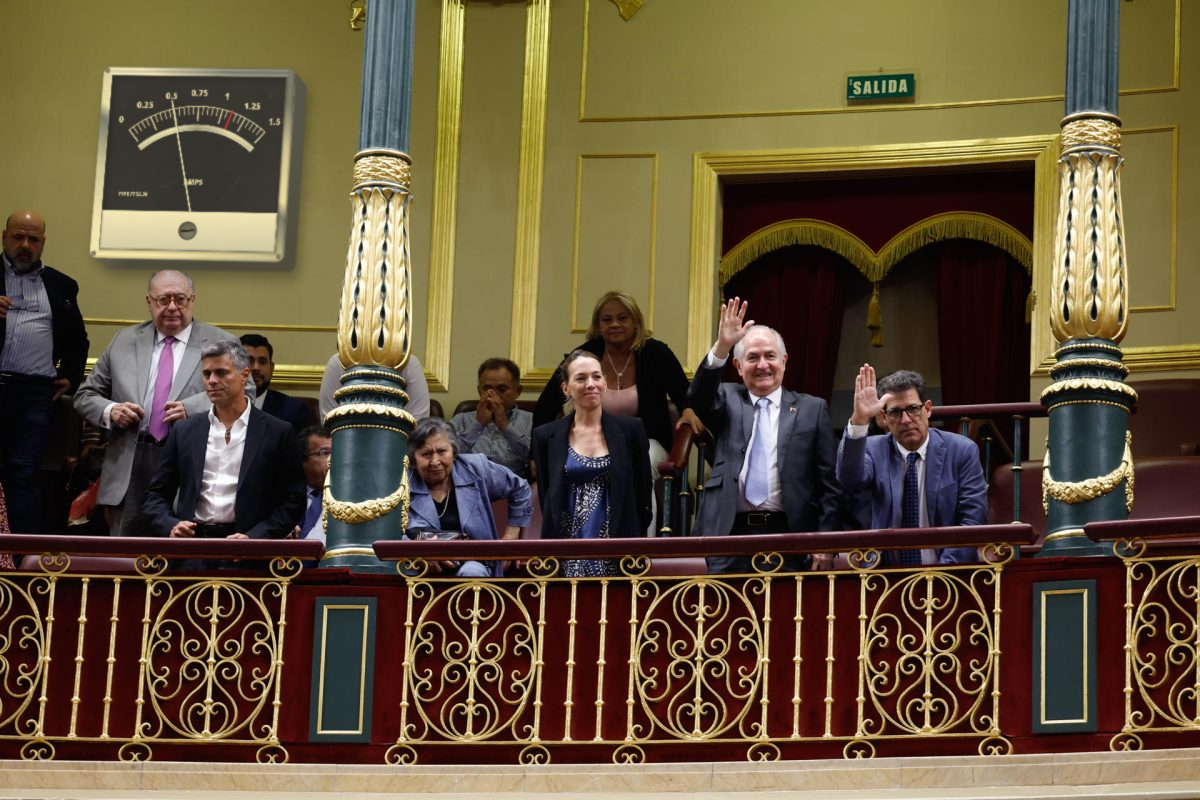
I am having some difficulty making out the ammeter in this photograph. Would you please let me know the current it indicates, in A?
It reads 0.5 A
